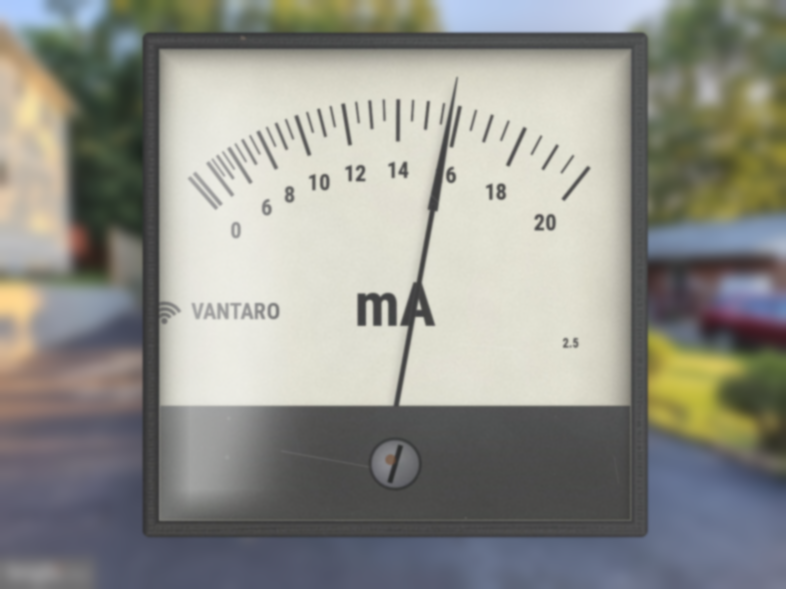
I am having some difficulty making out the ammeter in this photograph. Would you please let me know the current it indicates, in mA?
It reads 15.75 mA
